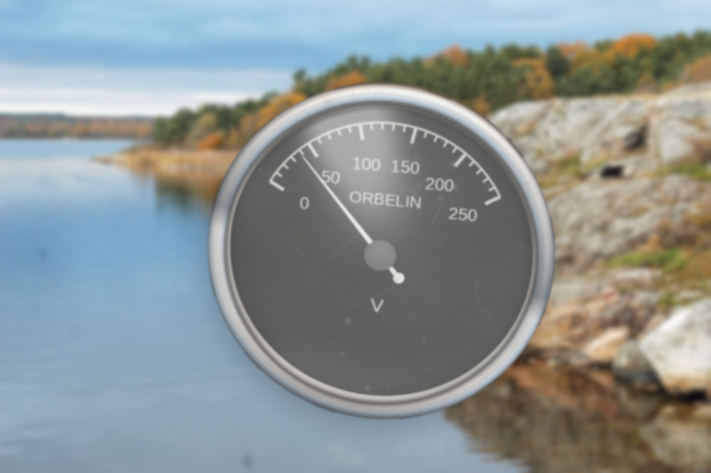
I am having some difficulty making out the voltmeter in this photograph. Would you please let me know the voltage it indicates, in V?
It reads 40 V
